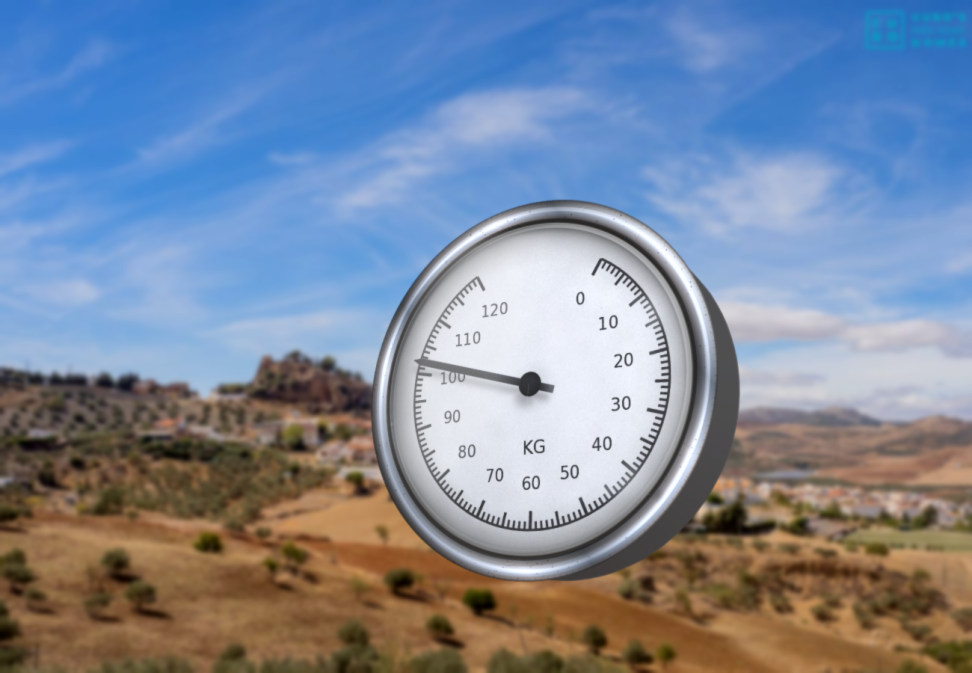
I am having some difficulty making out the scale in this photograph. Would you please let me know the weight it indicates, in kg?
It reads 102 kg
